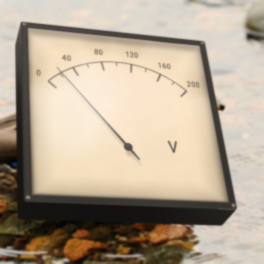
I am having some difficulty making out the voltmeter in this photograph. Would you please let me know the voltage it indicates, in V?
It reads 20 V
